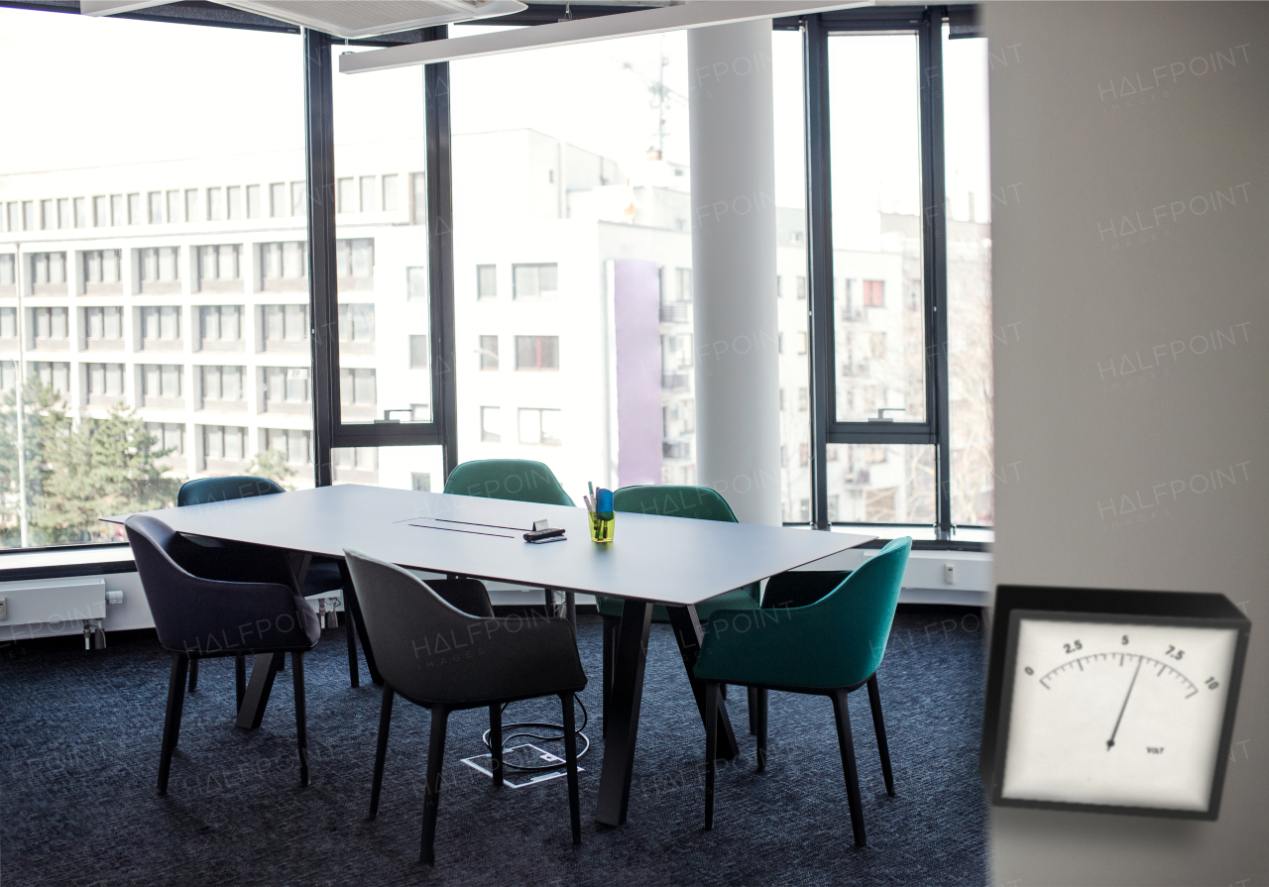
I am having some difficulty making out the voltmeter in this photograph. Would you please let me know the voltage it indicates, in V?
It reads 6 V
